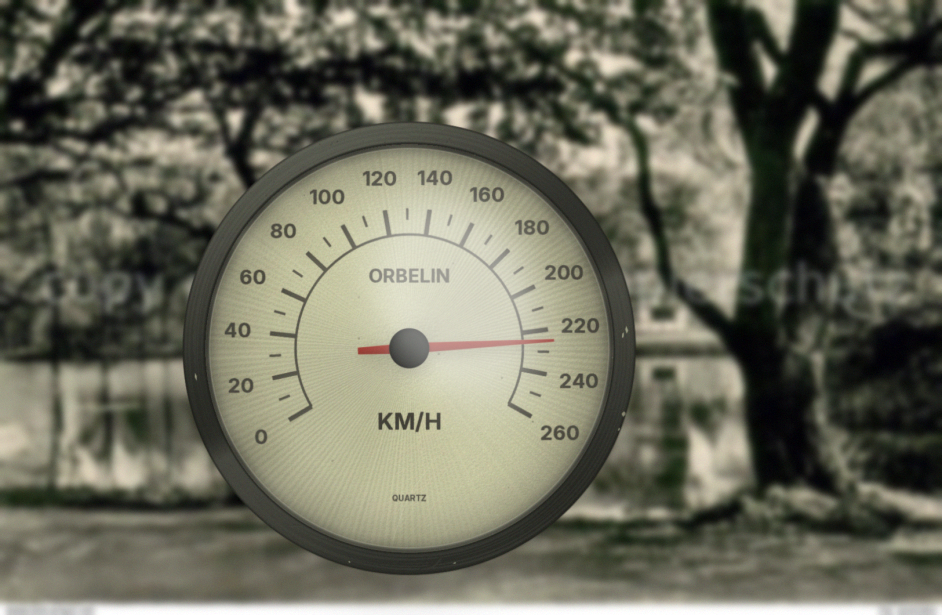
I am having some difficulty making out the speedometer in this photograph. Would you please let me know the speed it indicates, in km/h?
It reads 225 km/h
